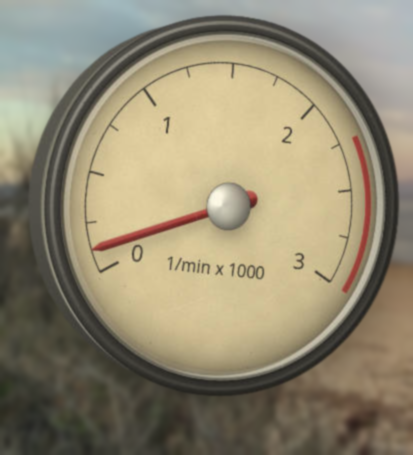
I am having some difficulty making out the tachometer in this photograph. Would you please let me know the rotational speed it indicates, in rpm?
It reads 125 rpm
